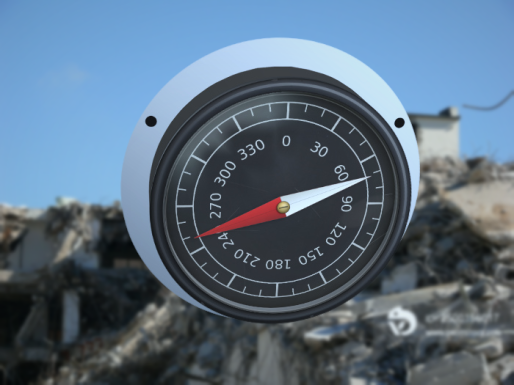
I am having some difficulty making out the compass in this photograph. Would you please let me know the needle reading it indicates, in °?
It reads 250 °
